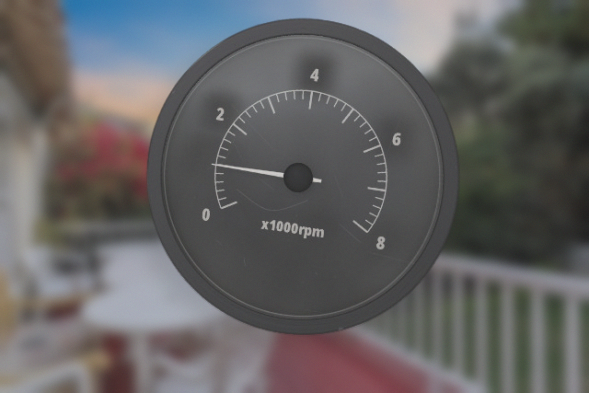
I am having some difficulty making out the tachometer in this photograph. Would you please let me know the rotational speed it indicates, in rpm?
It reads 1000 rpm
